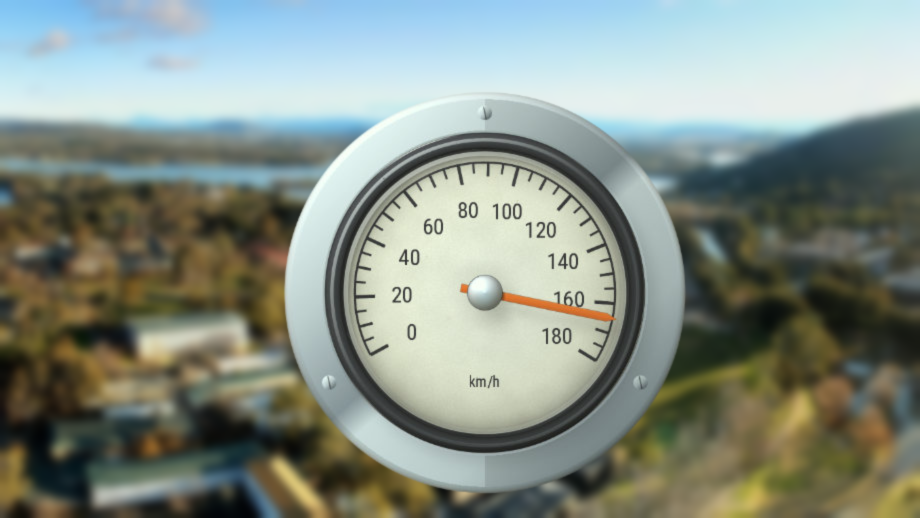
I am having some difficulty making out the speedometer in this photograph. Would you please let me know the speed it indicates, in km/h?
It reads 165 km/h
